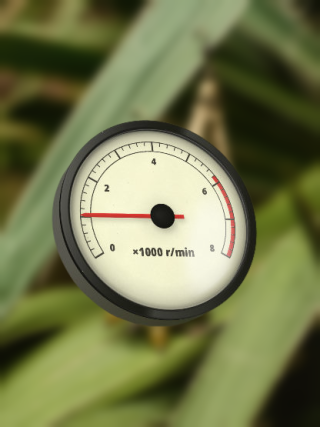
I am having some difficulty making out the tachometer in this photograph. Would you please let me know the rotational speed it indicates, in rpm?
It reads 1000 rpm
